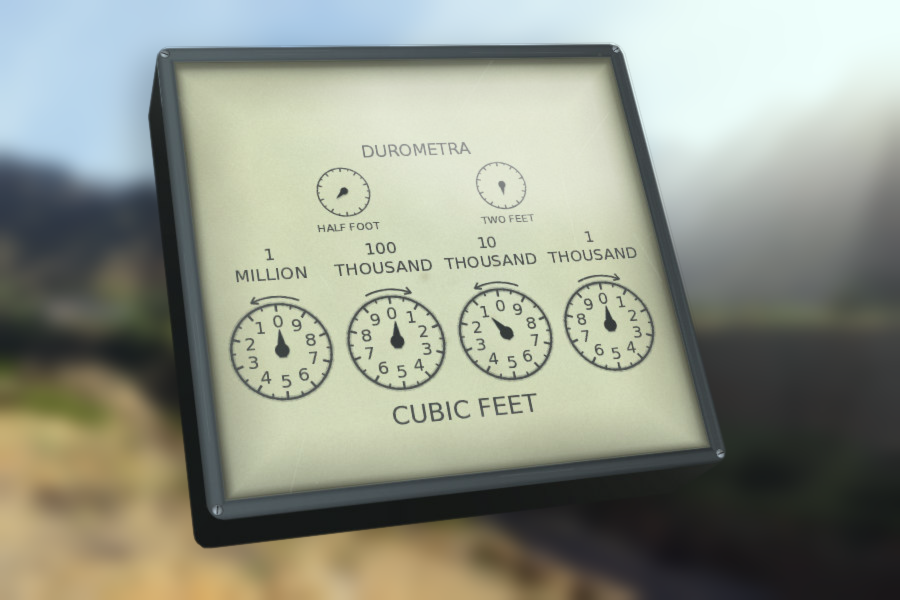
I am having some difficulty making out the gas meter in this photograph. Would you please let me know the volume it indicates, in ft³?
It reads 1000 ft³
